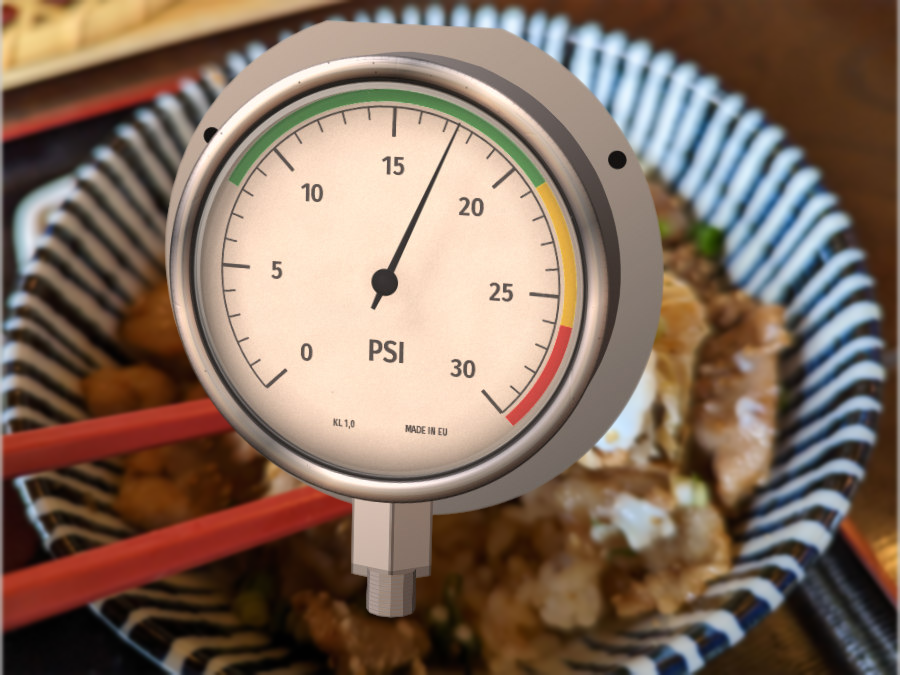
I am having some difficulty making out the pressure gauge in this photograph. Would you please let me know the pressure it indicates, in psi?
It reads 17.5 psi
